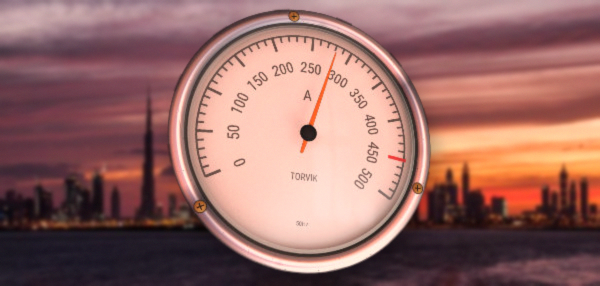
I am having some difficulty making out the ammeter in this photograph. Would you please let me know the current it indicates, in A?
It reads 280 A
